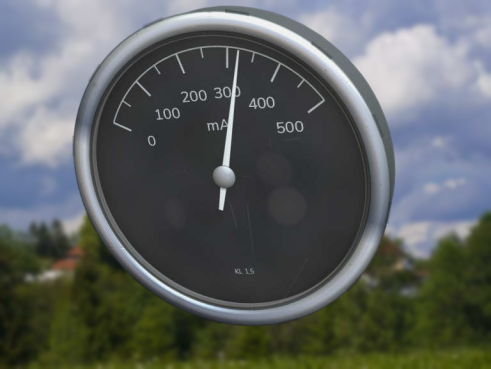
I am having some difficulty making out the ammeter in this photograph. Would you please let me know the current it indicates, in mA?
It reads 325 mA
